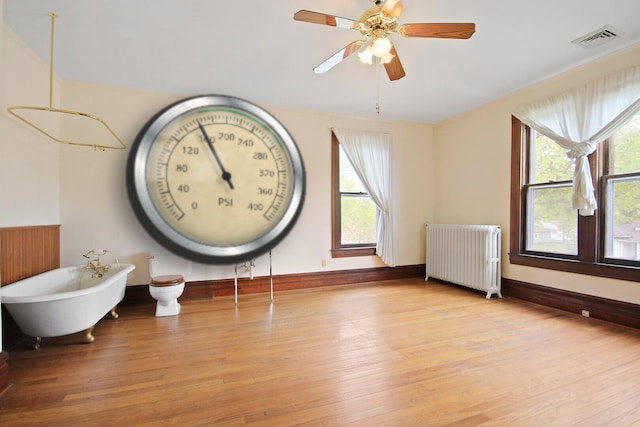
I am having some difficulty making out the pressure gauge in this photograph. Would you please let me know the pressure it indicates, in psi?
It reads 160 psi
